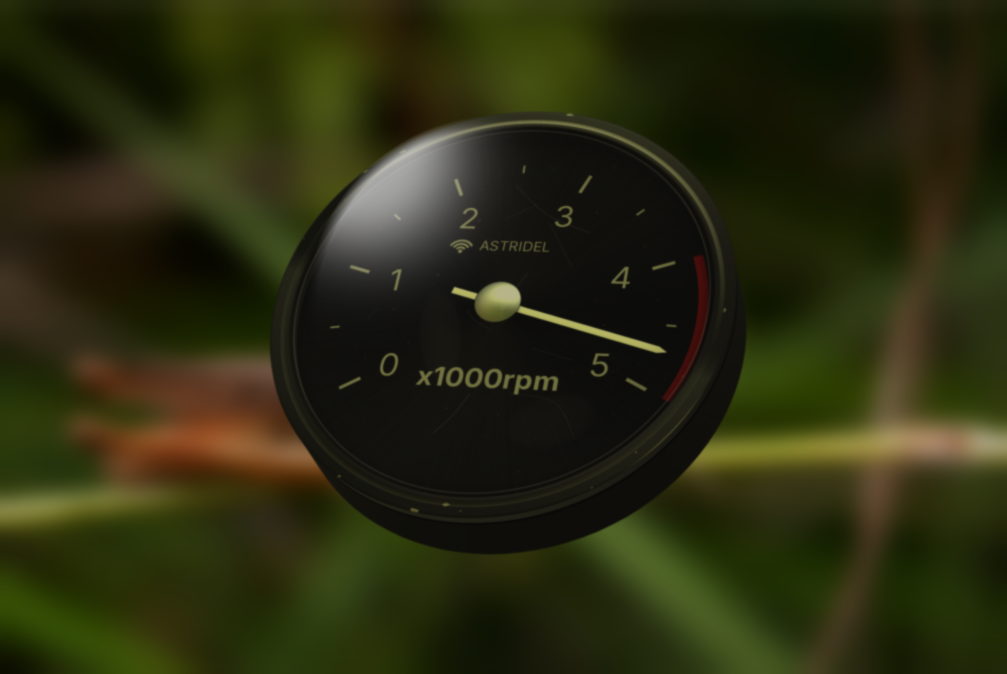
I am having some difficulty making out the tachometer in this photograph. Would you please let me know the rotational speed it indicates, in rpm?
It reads 4750 rpm
